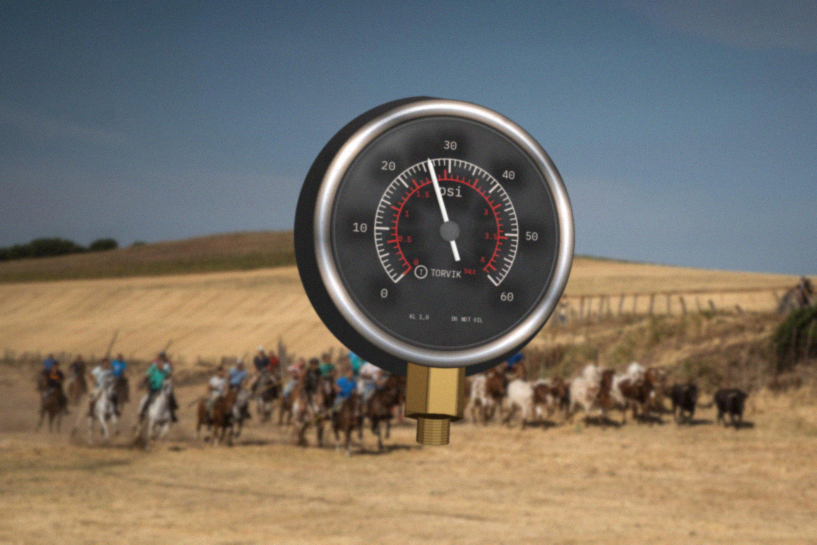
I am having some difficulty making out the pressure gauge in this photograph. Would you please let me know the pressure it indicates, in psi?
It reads 26 psi
